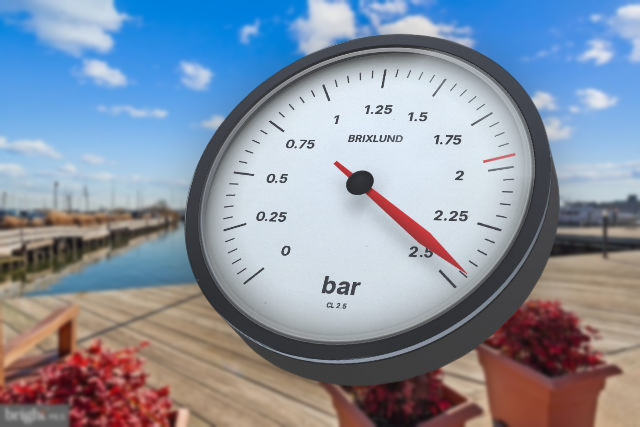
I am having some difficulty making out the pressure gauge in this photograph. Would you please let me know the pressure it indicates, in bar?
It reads 2.45 bar
